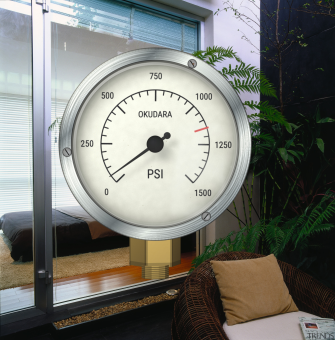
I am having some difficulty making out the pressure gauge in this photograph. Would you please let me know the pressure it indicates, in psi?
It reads 50 psi
